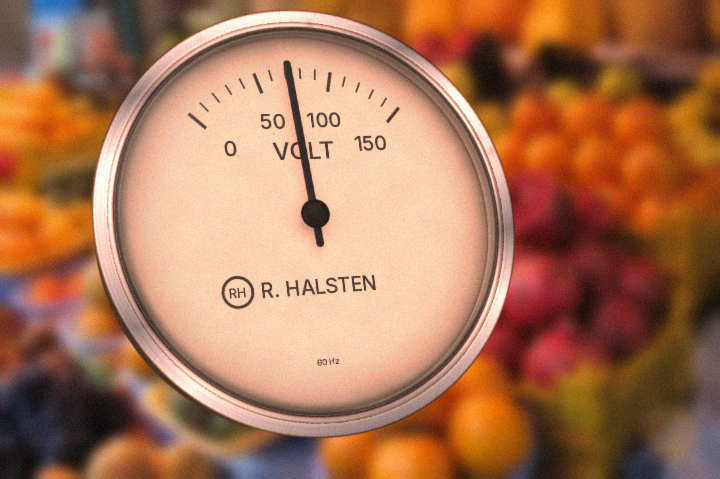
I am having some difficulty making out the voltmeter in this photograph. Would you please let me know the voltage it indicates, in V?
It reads 70 V
